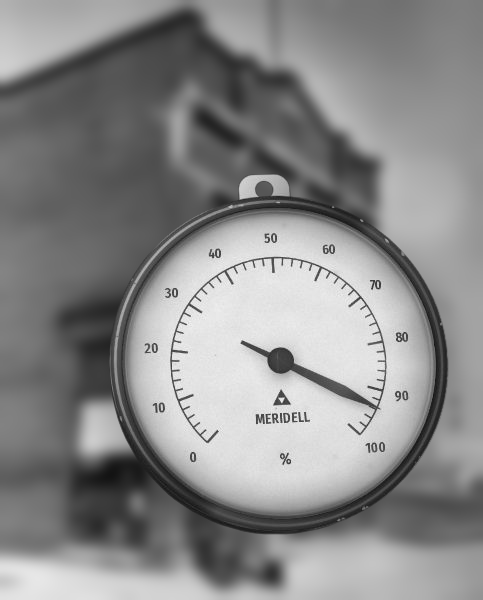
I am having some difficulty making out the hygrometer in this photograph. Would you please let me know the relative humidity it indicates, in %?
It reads 94 %
